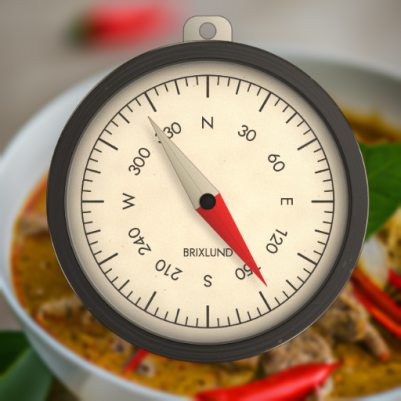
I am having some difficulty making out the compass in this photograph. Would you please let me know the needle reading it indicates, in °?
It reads 145 °
